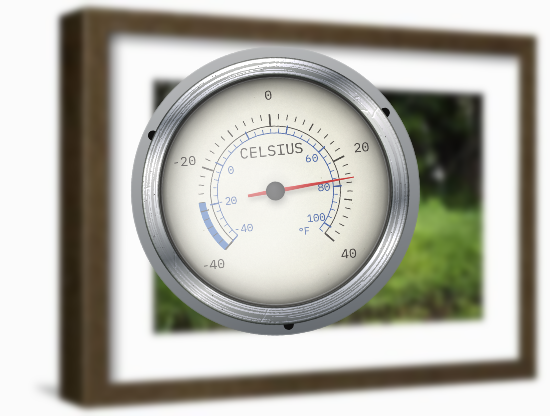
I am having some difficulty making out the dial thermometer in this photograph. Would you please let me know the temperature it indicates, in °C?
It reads 25 °C
